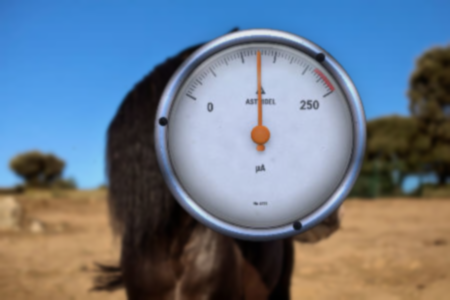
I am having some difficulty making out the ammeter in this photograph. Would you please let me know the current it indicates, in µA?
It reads 125 µA
